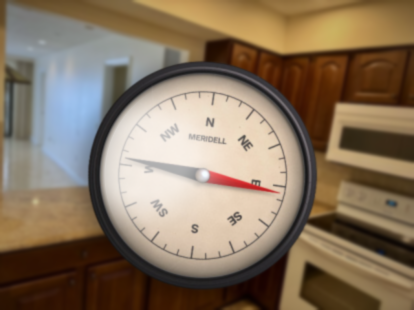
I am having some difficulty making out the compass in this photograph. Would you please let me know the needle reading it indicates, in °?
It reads 95 °
